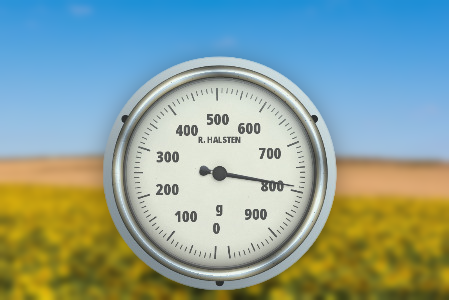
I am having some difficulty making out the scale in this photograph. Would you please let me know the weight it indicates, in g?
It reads 790 g
